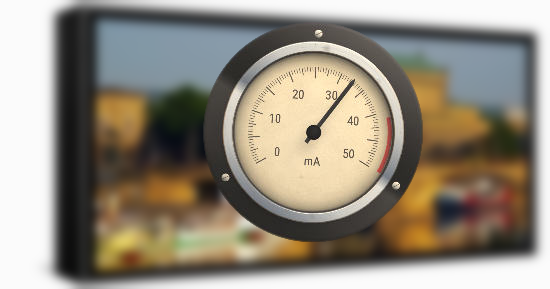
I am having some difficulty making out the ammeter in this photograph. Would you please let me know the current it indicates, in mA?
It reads 32.5 mA
